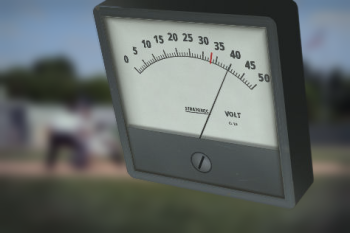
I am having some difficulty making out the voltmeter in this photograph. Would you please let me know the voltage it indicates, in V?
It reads 40 V
